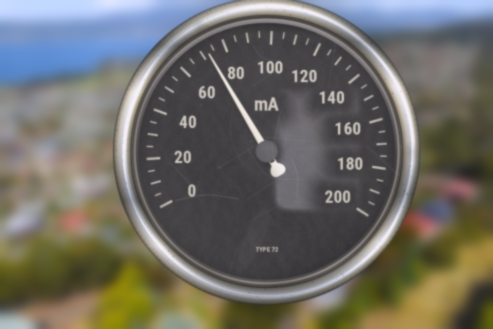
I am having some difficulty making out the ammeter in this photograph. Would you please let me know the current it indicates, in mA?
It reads 72.5 mA
